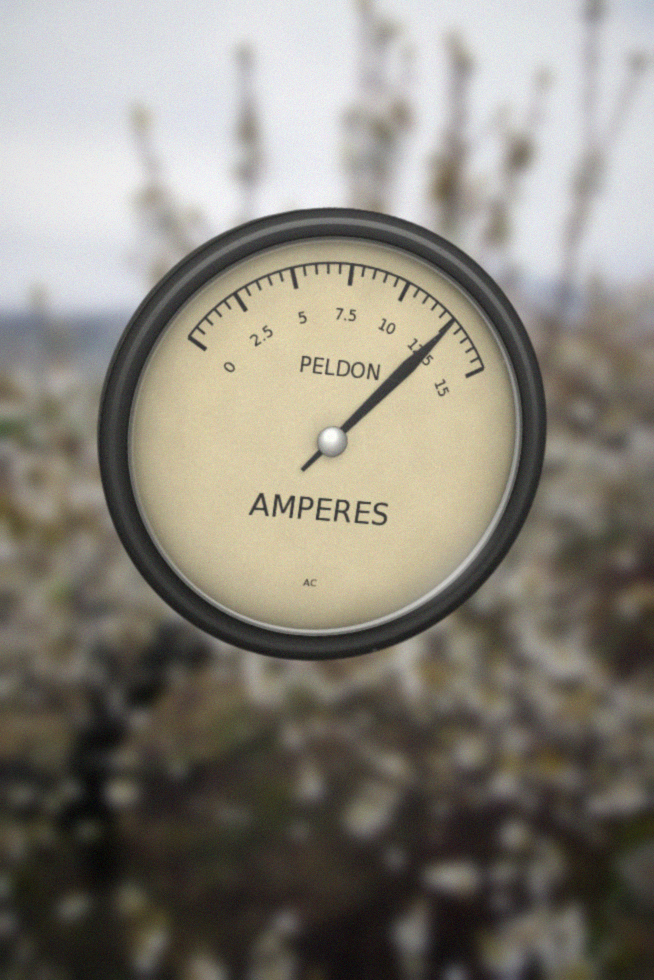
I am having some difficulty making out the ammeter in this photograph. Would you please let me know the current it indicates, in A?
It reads 12.5 A
